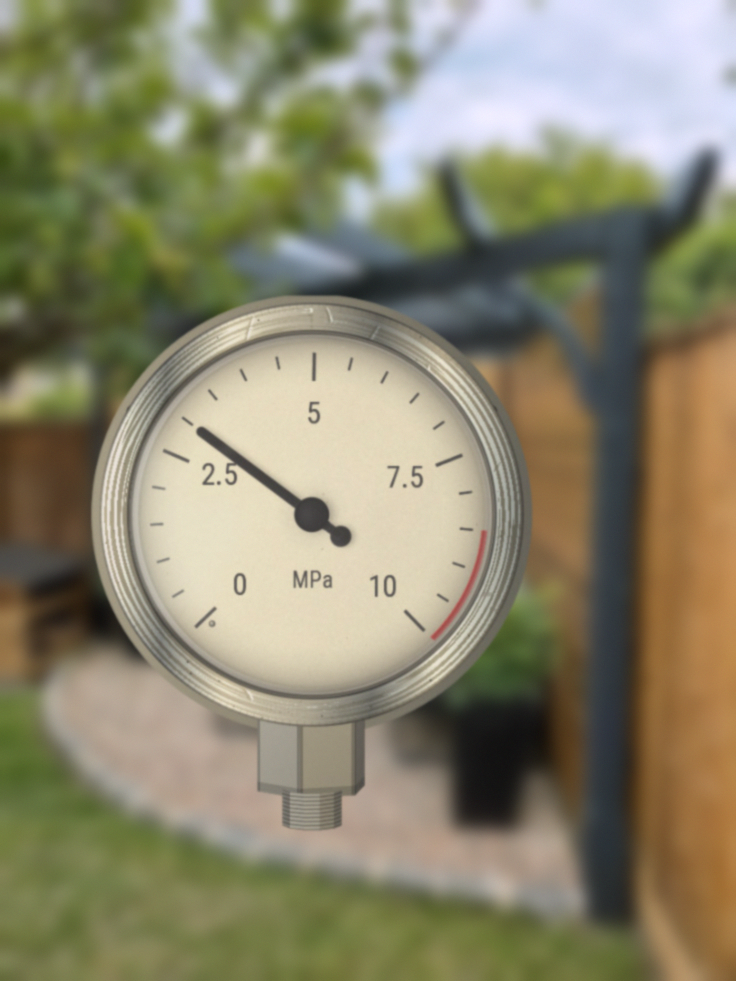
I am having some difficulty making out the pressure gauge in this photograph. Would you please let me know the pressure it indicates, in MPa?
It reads 3 MPa
